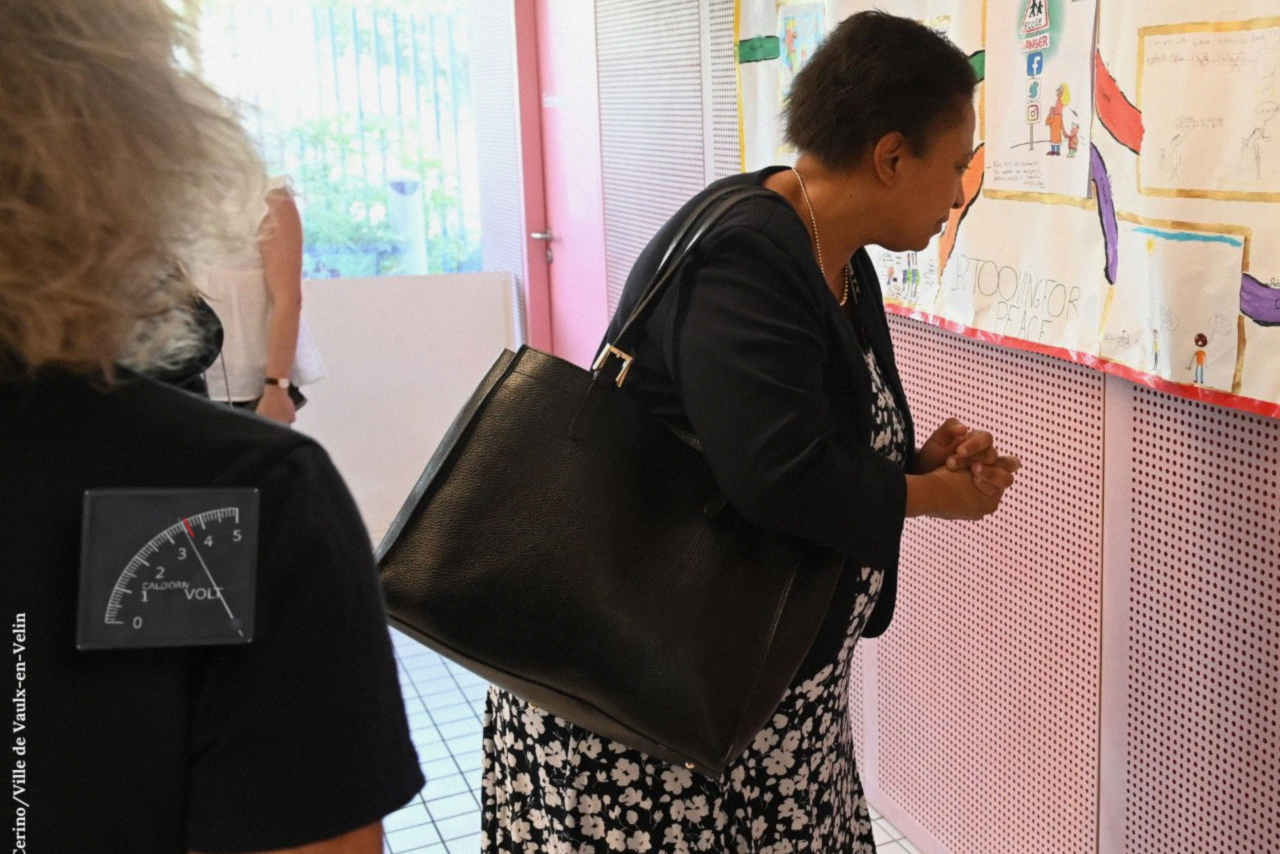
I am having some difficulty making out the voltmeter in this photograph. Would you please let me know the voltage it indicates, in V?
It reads 3.5 V
